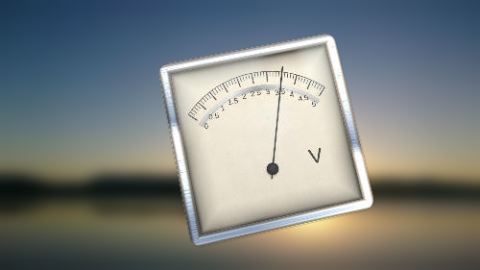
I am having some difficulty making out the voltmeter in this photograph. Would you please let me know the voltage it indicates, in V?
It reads 3.5 V
